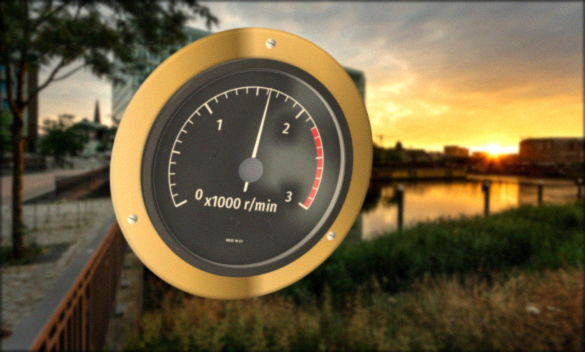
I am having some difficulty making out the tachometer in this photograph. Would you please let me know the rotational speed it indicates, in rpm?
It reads 1600 rpm
